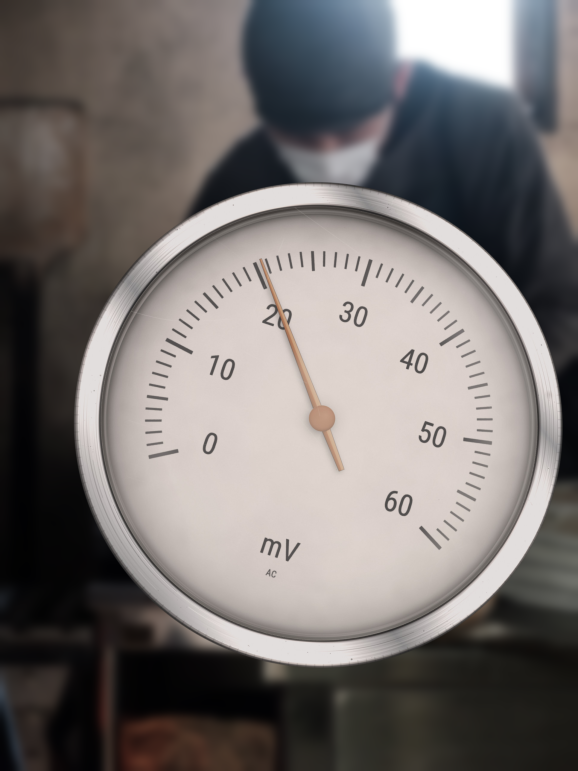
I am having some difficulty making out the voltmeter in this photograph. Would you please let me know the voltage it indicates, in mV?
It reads 20.5 mV
